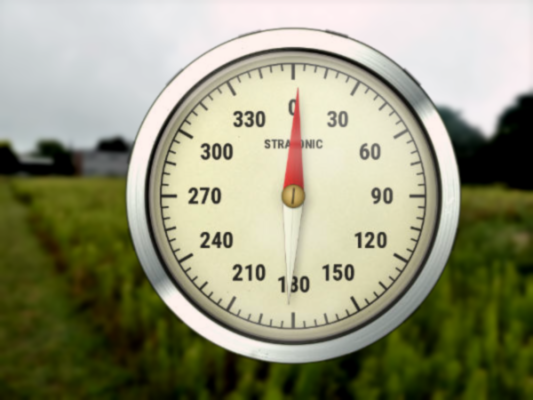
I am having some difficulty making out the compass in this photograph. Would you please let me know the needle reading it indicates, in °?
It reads 2.5 °
